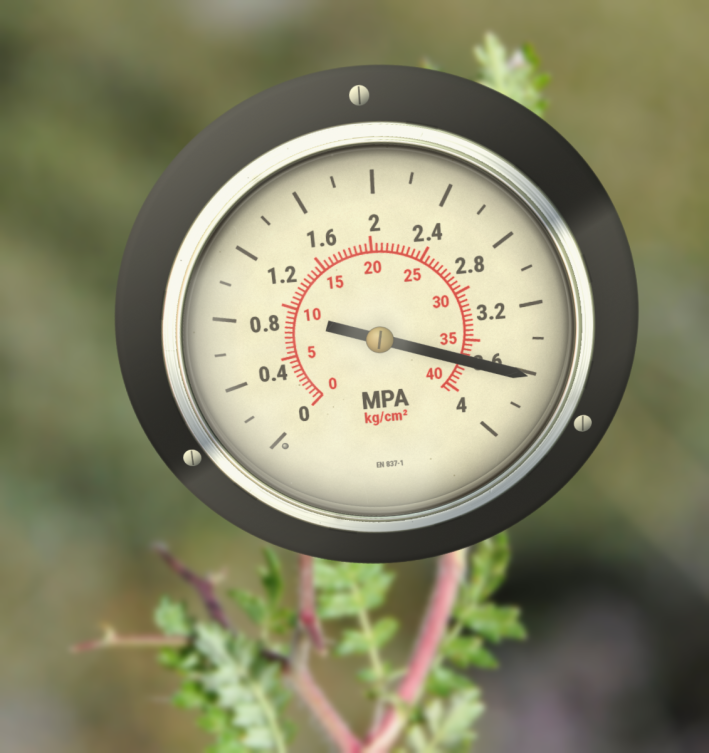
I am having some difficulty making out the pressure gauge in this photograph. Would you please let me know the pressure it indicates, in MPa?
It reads 3.6 MPa
